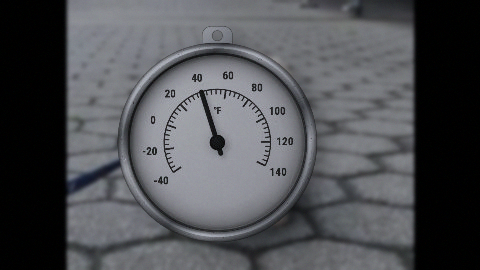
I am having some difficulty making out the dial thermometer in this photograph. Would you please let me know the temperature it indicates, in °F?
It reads 40 °F
